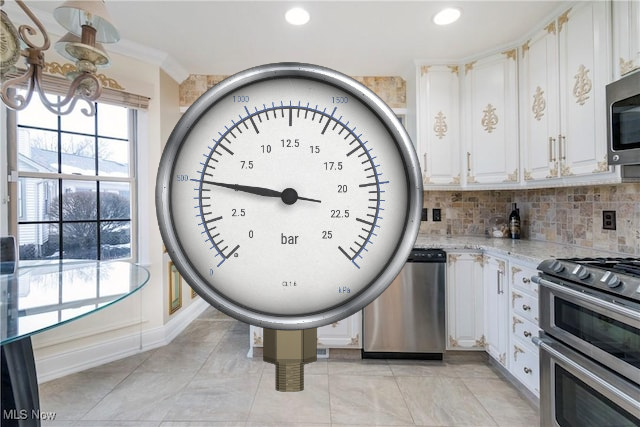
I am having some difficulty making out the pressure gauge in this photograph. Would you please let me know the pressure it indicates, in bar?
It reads 5 bar
